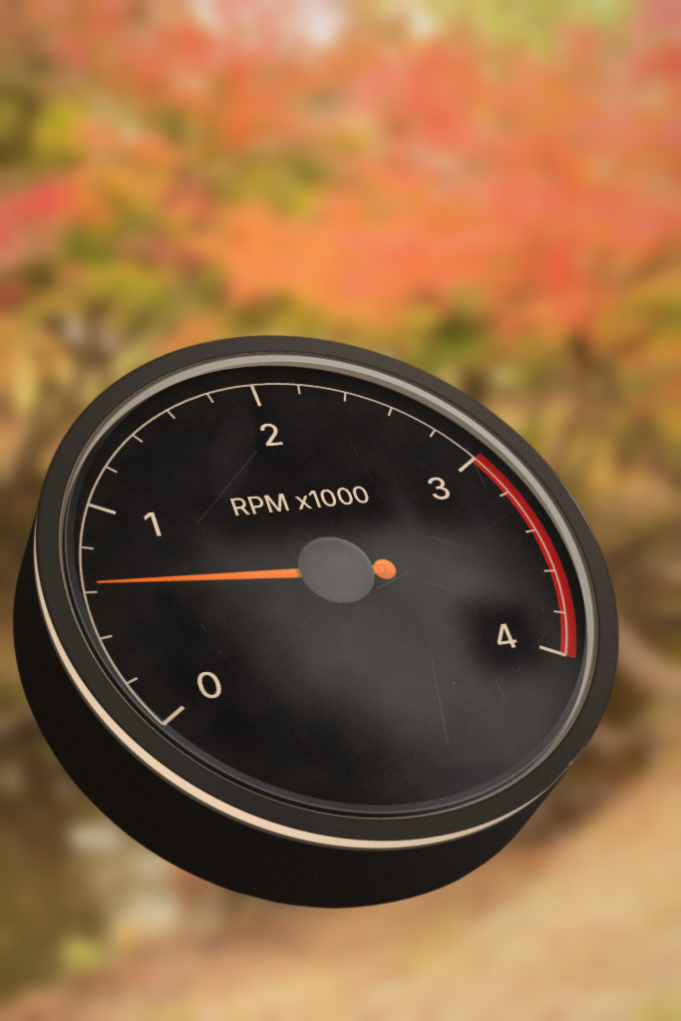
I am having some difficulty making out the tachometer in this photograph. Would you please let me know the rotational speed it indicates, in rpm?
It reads 600 rpm
